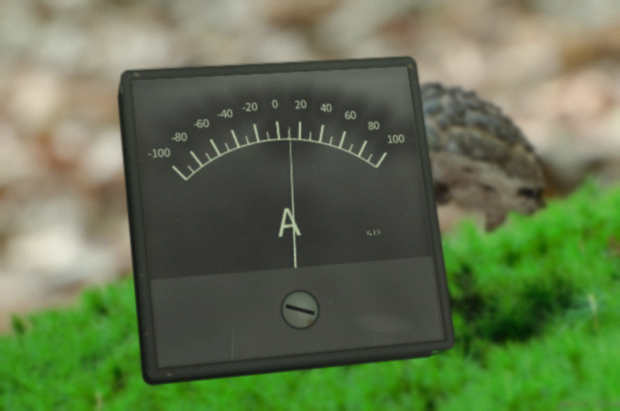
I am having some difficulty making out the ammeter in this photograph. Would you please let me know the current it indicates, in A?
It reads 10 A
